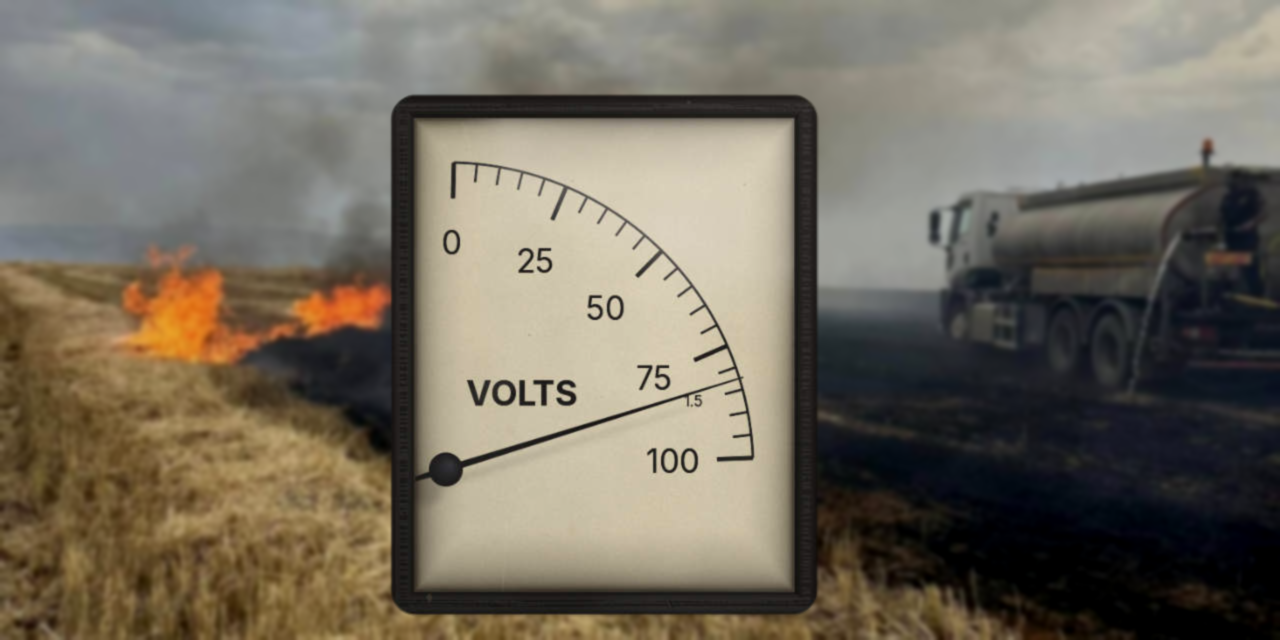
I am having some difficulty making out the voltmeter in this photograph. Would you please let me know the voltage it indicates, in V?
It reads 82.5 V
